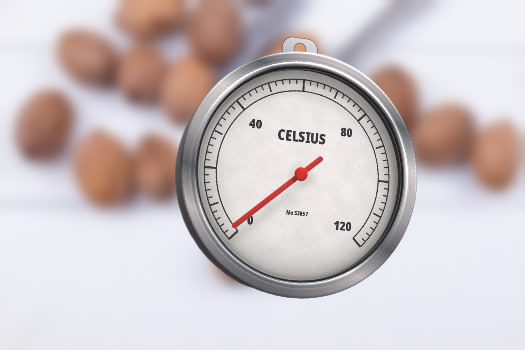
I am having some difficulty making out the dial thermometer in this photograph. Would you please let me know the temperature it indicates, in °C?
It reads 2 °C
